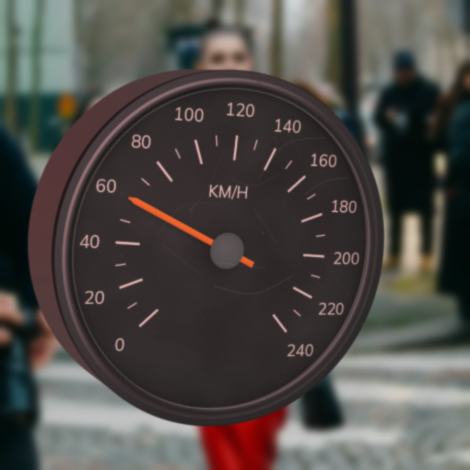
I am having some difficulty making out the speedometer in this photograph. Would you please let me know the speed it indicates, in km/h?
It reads 60 km/h
